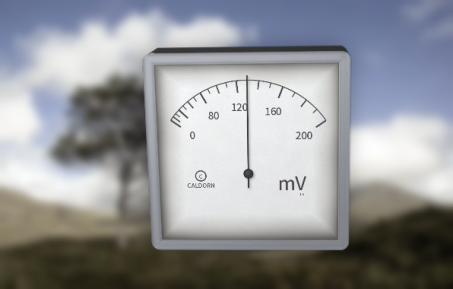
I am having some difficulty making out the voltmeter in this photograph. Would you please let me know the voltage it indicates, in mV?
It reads 130 mV
